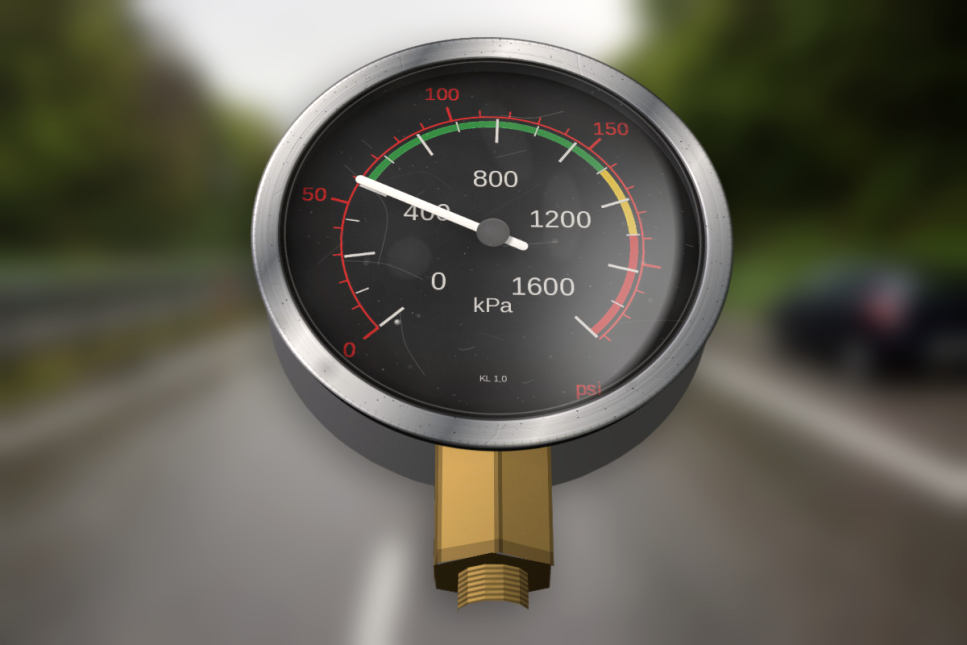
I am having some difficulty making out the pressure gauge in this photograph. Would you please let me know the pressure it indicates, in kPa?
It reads 400 kPa
